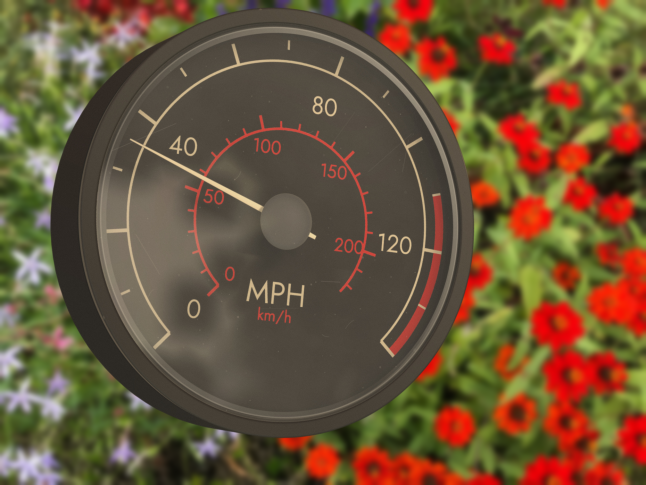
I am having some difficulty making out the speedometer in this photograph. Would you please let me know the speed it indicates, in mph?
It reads 35 mph
